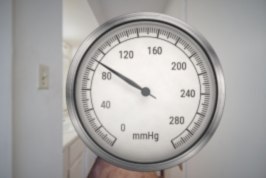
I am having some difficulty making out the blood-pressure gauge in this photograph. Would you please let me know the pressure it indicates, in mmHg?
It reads 90 mmHg
